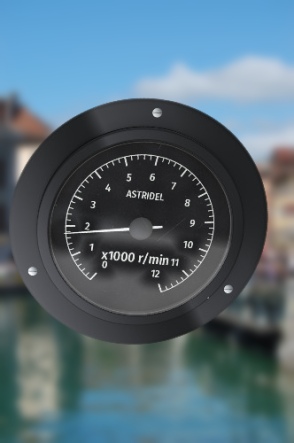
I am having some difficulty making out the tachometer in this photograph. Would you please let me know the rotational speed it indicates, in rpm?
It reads 1800 rpm
